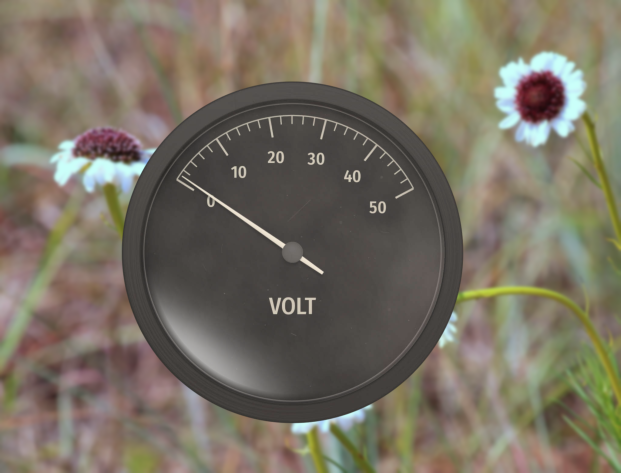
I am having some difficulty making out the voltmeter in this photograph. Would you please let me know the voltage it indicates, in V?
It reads 1 V
